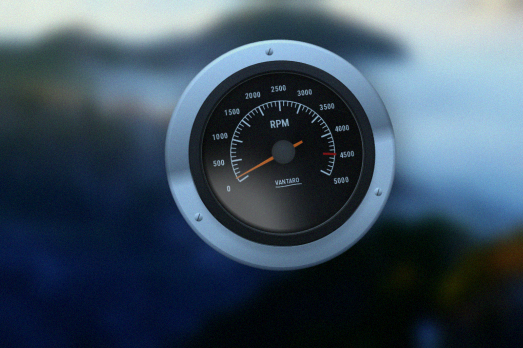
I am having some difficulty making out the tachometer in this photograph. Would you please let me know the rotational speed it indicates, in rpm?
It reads 100 rpm
